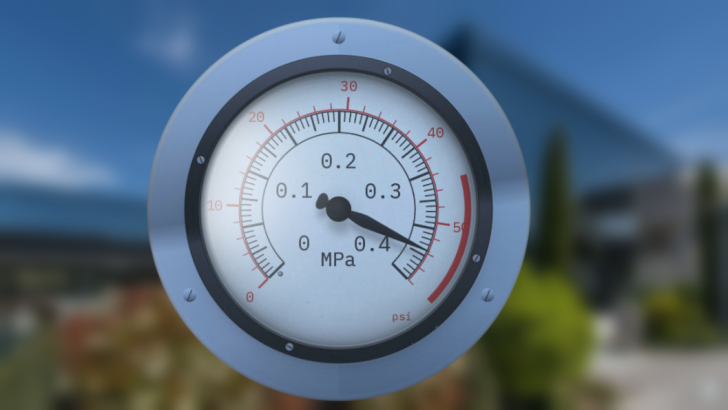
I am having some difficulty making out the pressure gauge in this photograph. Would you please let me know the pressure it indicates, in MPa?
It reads 0.37 MPa
